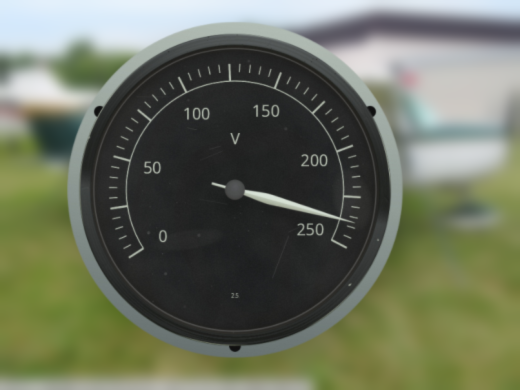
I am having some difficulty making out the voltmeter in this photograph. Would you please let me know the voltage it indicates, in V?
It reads 237.5 V
